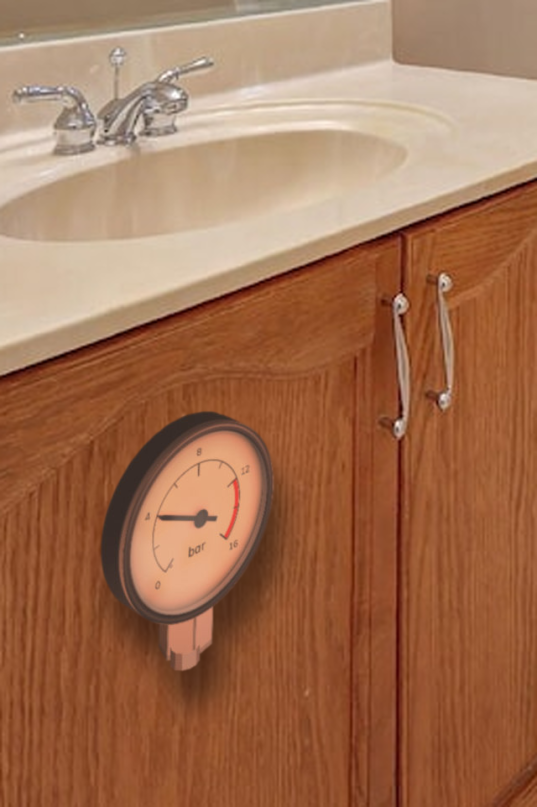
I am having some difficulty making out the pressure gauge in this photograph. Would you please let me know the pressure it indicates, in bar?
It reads 4 bar
